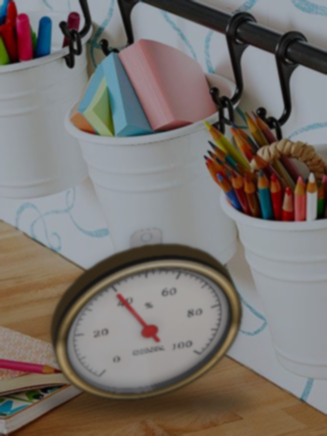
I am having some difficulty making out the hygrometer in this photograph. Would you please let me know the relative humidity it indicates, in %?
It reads 40 %
